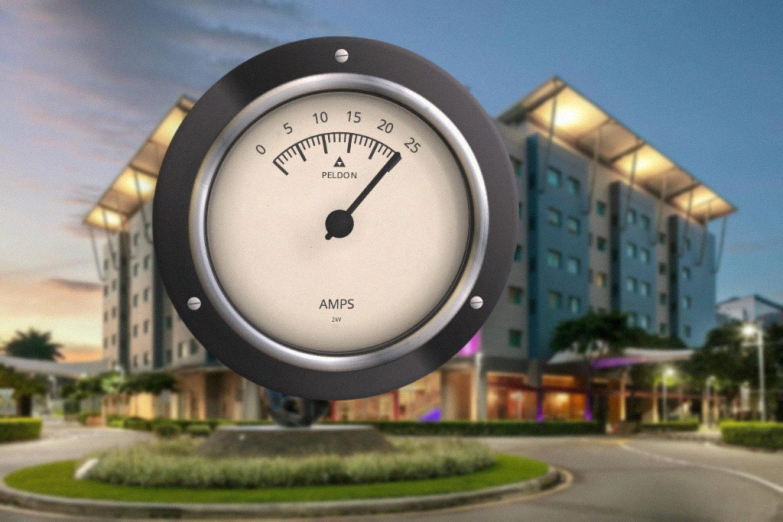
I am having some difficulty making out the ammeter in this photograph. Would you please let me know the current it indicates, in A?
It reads 24 A
